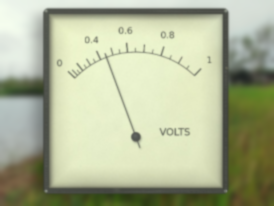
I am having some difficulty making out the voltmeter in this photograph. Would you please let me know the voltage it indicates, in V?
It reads 0.45 V
